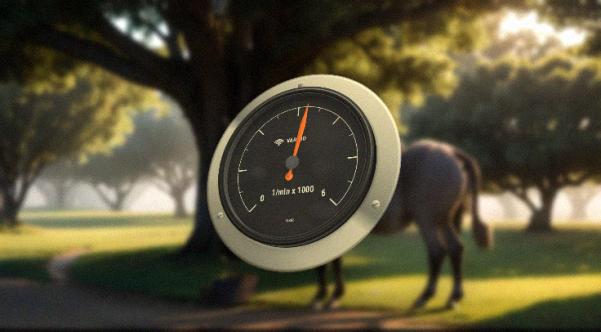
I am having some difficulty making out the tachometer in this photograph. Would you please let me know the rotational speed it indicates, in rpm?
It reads 3250 rpm
